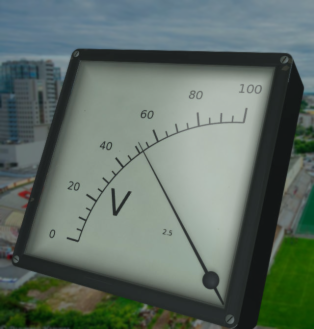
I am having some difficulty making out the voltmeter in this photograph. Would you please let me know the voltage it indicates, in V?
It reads 52.5 V
